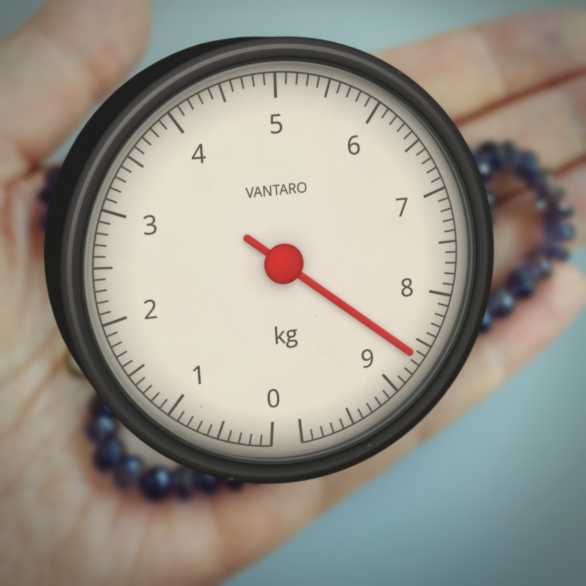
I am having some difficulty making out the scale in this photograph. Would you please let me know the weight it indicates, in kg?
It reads 8.65 kg
